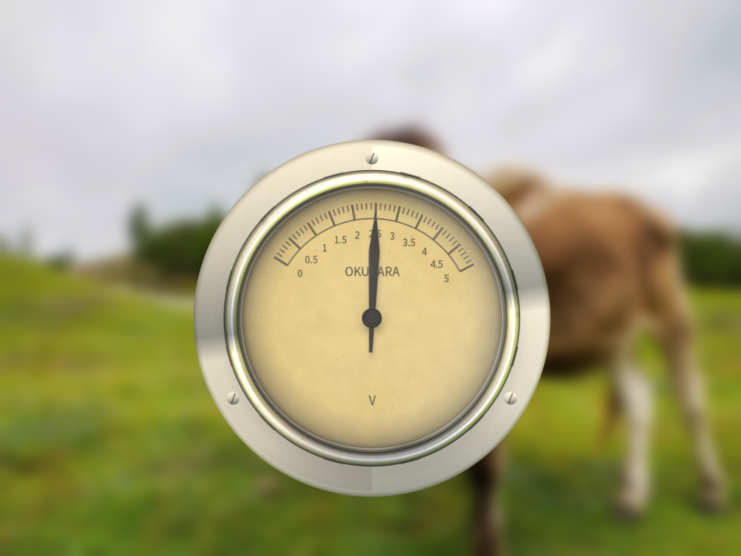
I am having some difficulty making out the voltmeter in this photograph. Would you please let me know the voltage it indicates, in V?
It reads 2.5 V
